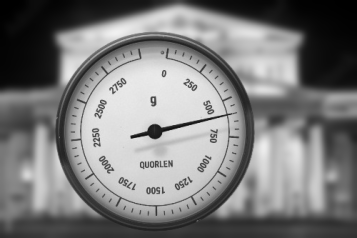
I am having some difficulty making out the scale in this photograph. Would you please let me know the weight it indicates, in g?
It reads 600 g
